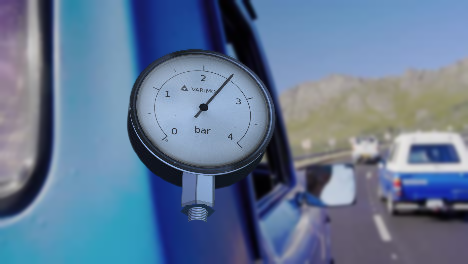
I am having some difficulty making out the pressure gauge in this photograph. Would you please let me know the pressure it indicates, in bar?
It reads 2.5 bar
